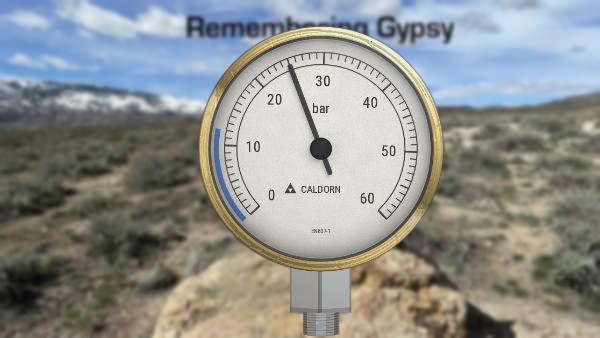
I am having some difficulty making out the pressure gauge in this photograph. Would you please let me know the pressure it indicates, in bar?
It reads 25 bar
